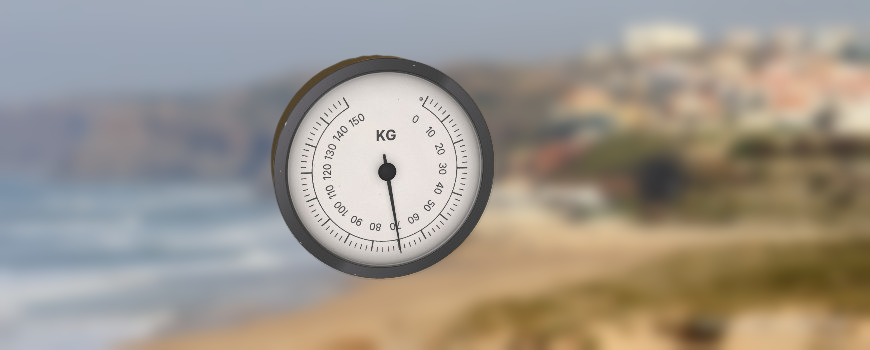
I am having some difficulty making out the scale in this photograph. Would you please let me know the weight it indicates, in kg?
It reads 70 kg
